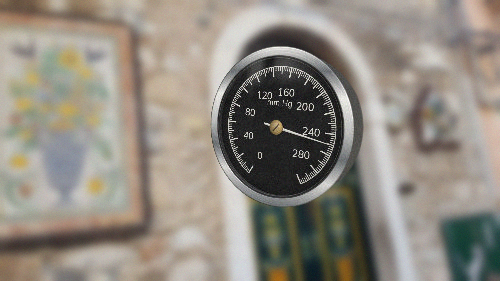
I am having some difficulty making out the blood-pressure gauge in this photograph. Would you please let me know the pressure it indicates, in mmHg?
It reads 250 mmHg
